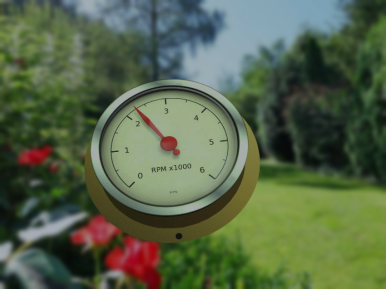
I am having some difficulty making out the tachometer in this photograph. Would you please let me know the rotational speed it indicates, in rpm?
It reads 2250 rpm
